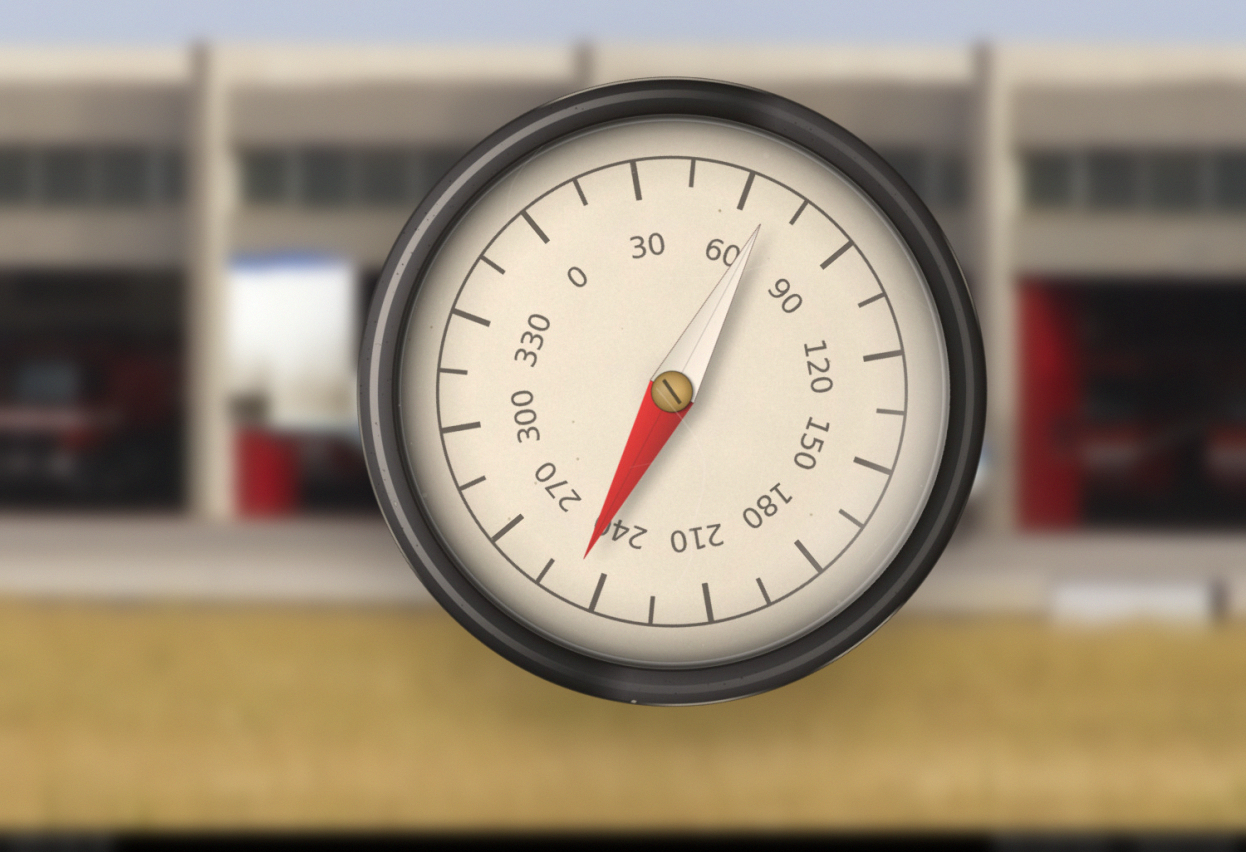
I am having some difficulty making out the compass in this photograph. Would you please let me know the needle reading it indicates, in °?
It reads 247.5 °
